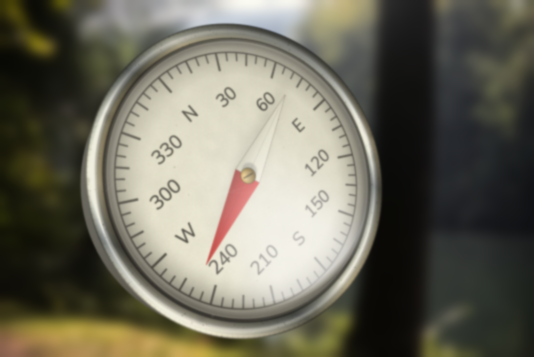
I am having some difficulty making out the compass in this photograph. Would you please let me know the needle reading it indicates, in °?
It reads 250 °
